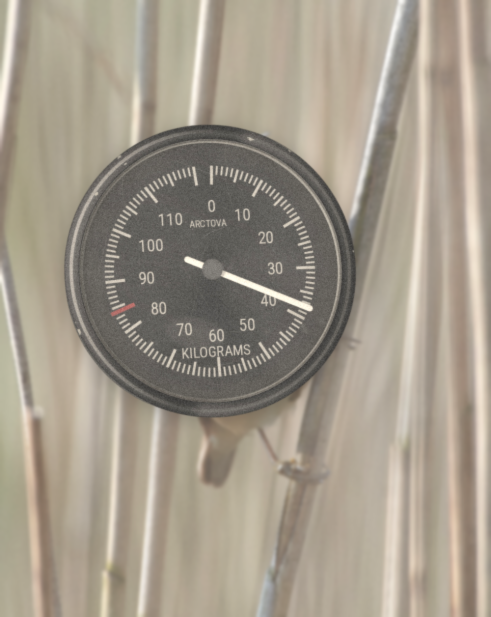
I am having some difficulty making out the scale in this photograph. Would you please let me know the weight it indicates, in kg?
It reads 38 kg
